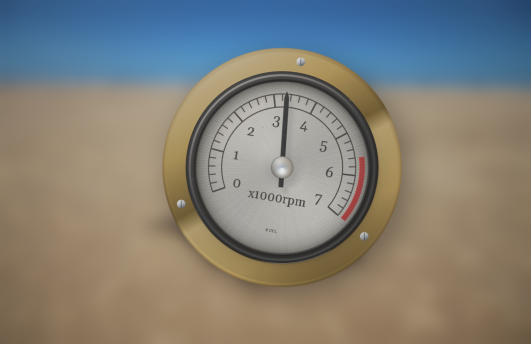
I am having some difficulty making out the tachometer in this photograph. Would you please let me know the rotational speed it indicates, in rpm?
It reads 3300 rpm
